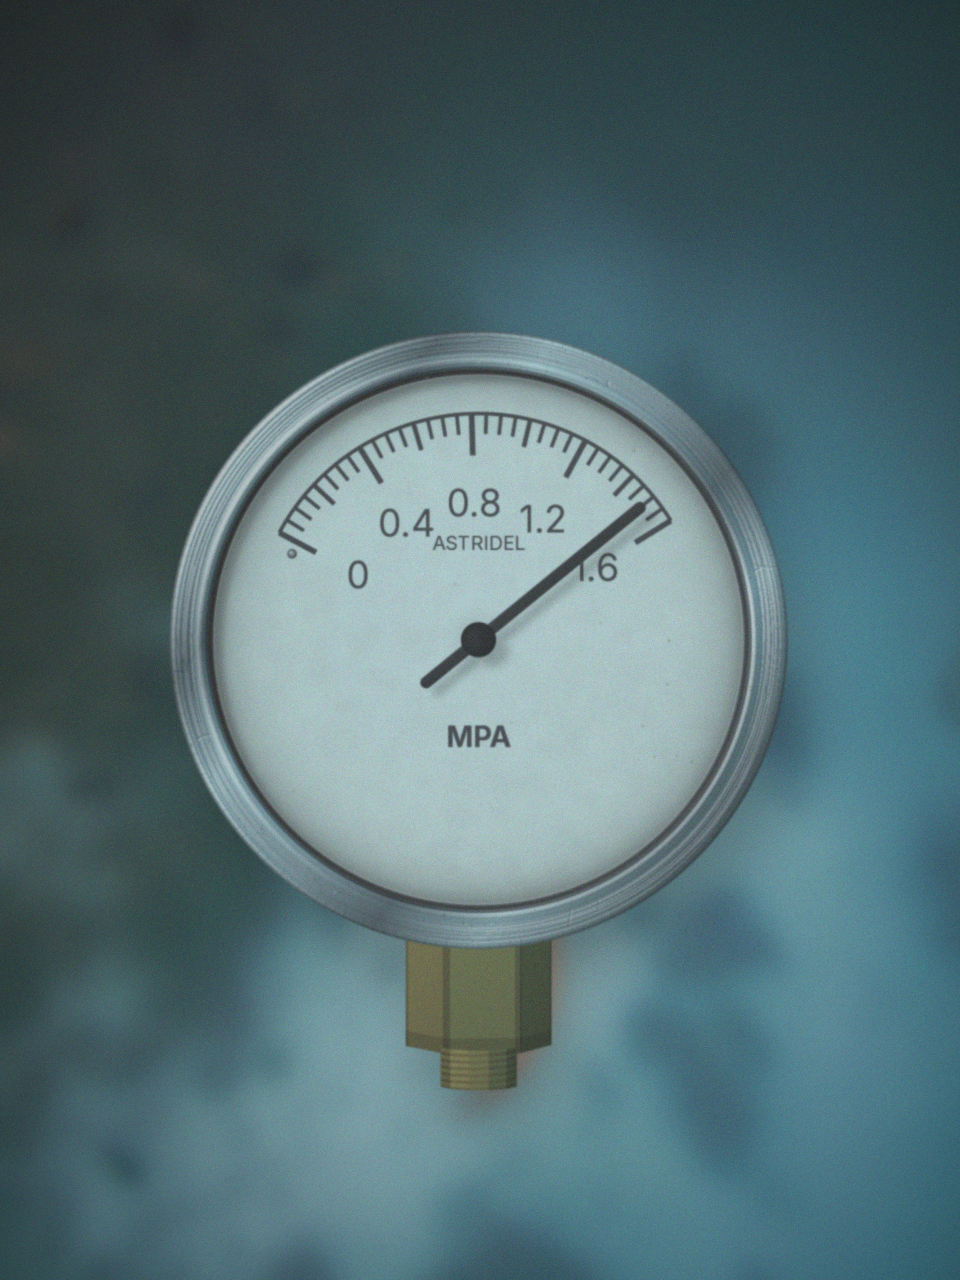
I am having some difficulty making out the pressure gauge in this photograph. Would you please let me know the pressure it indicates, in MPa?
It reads 1.5 MPa
